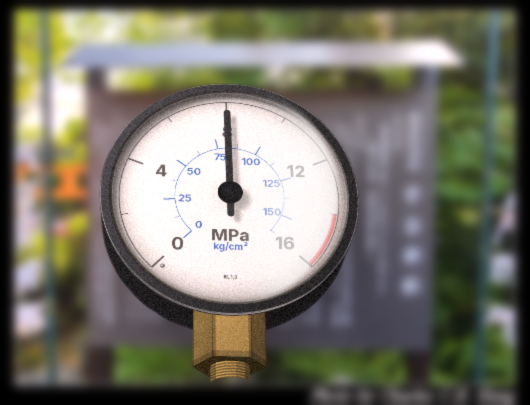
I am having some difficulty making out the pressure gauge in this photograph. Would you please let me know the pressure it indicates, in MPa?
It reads 8 MPa
